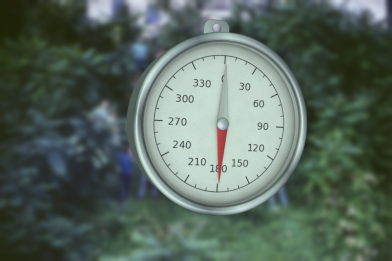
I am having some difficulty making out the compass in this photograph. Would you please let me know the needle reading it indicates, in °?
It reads 180 °
